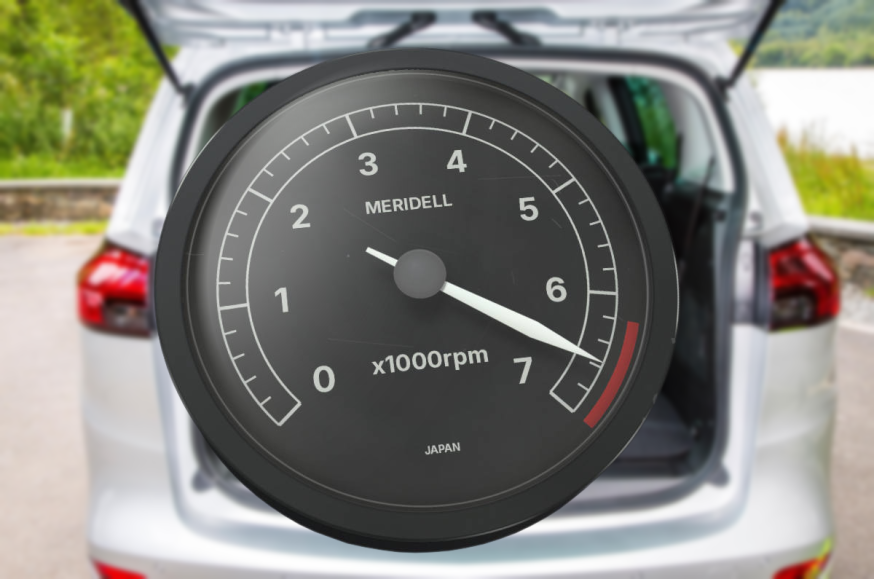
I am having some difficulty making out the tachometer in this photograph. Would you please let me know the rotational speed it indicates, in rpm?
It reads 6600 rpm
